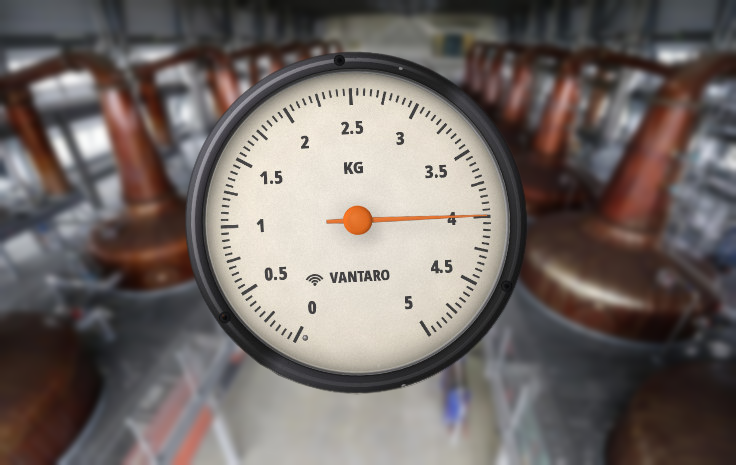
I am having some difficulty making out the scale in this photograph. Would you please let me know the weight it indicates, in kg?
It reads 4 kg
